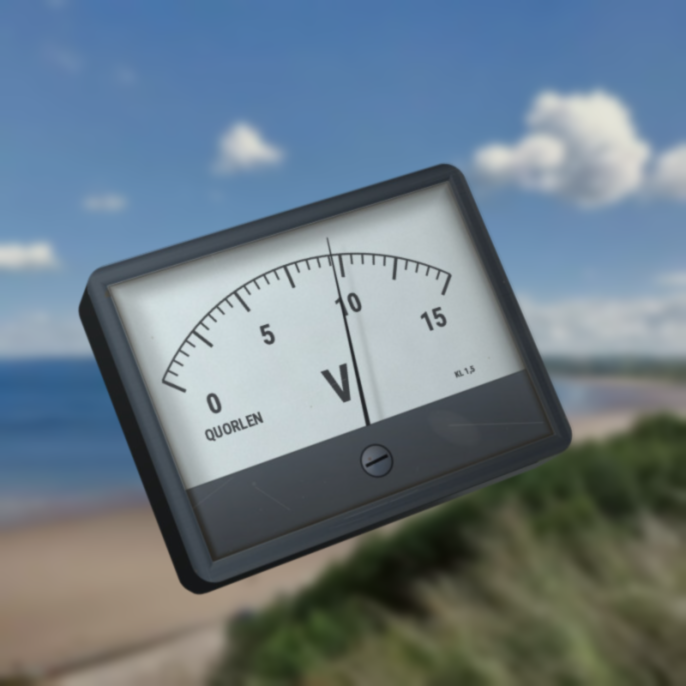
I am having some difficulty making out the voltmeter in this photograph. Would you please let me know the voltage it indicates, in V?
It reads 9.5 V
